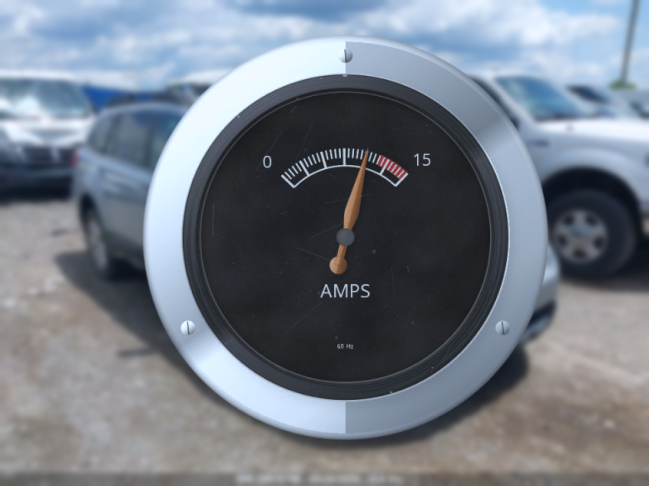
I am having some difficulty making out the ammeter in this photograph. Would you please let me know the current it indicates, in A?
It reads 10 A
